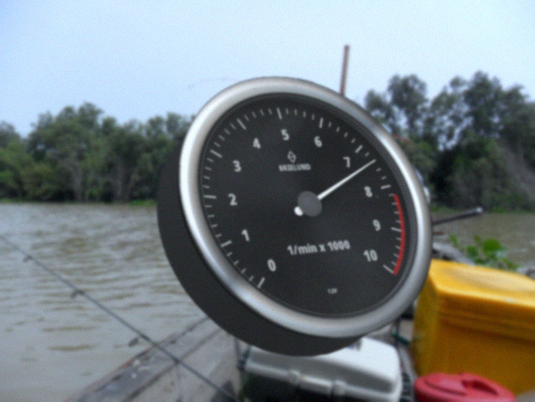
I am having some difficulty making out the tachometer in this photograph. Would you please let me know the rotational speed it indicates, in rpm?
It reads 7400 rpm
